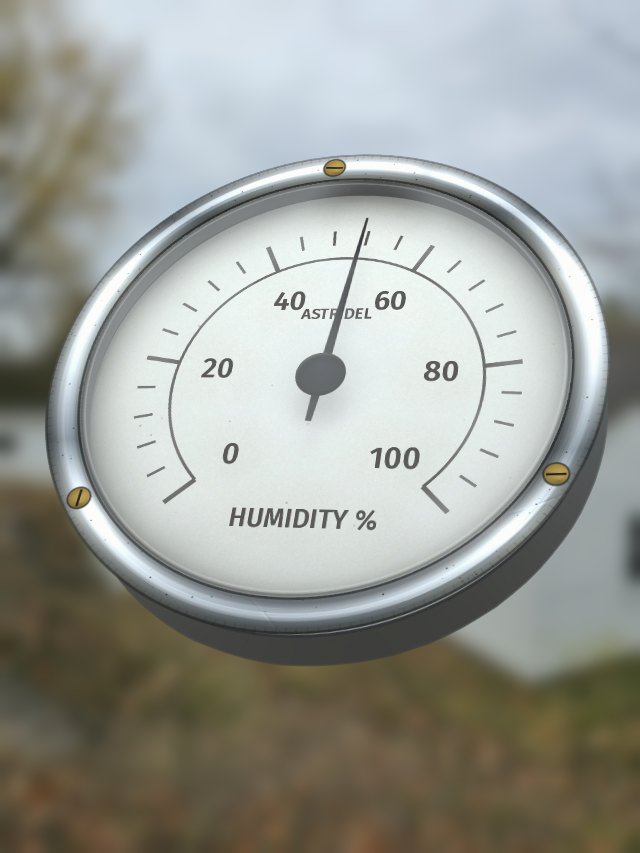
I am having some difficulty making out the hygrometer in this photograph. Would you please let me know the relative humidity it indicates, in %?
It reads 52 %
